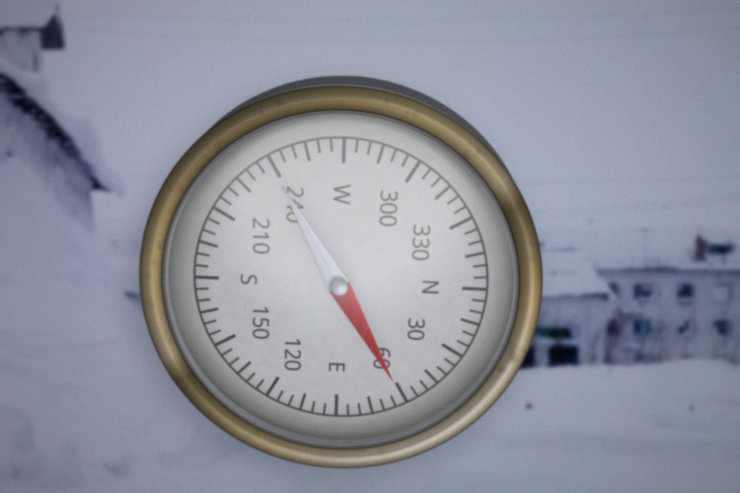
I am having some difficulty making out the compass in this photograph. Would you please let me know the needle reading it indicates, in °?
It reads 60 °
